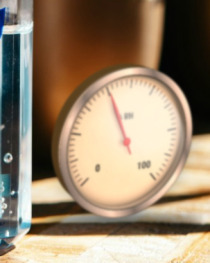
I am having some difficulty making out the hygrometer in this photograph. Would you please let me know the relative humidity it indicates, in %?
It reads 40 %
